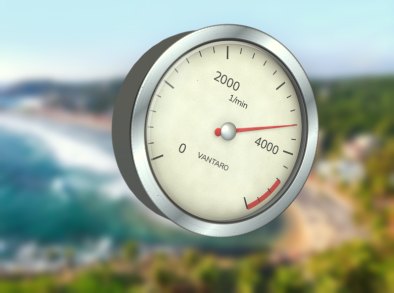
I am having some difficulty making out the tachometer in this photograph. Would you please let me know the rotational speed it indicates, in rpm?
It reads 3600 rpm
